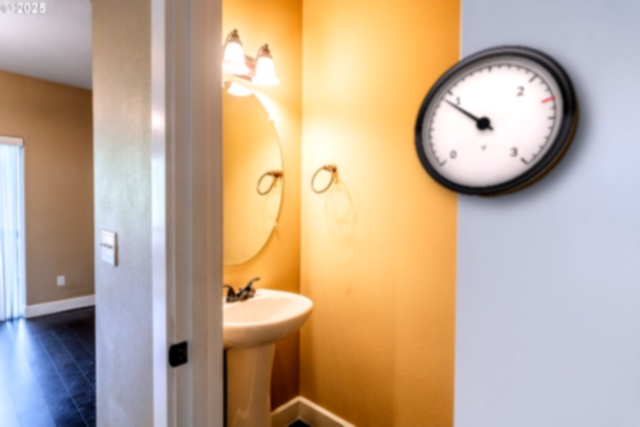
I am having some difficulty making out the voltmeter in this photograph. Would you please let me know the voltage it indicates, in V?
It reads 0.9 V
